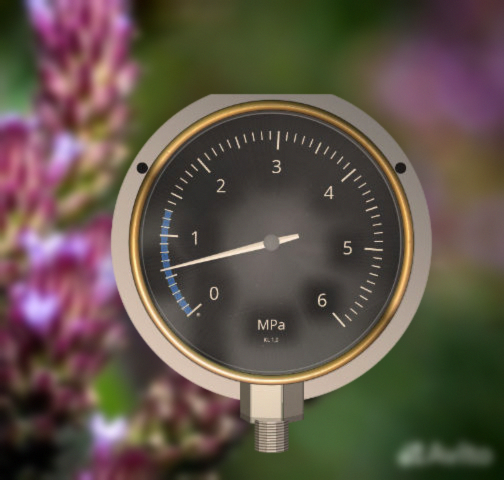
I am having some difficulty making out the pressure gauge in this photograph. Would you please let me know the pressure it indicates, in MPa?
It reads 0.6 MPa
